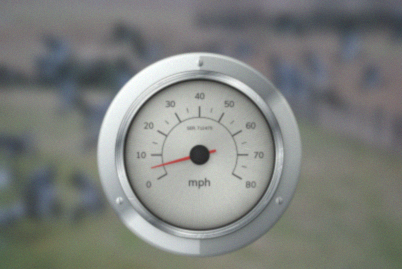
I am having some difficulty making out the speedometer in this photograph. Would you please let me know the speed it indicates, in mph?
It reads 5 mph
